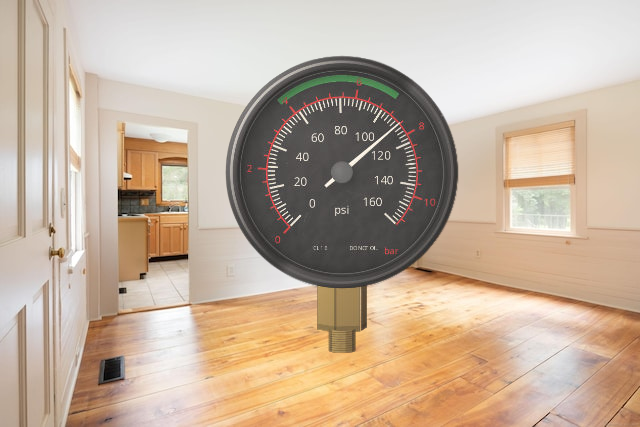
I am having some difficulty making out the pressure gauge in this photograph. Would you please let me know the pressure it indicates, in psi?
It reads 110 psi
